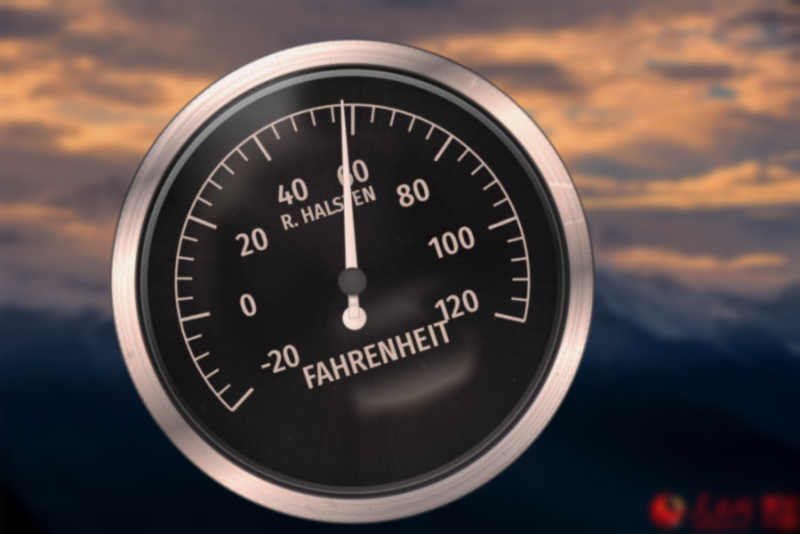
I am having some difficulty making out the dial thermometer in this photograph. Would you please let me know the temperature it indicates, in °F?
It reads 58 °F
